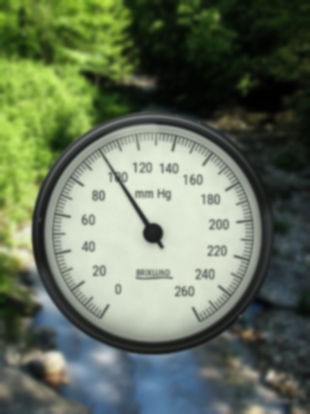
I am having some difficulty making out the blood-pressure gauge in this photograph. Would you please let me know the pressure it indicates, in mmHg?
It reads 100 mmHg
